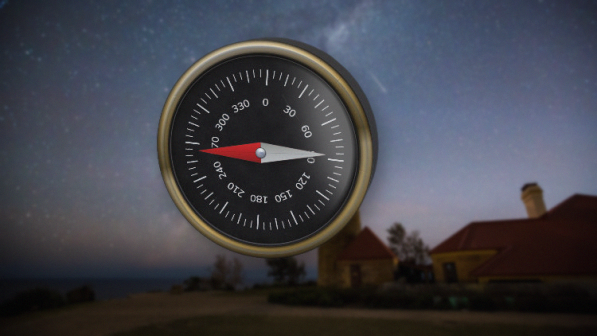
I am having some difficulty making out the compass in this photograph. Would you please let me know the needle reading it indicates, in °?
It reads 265 °
